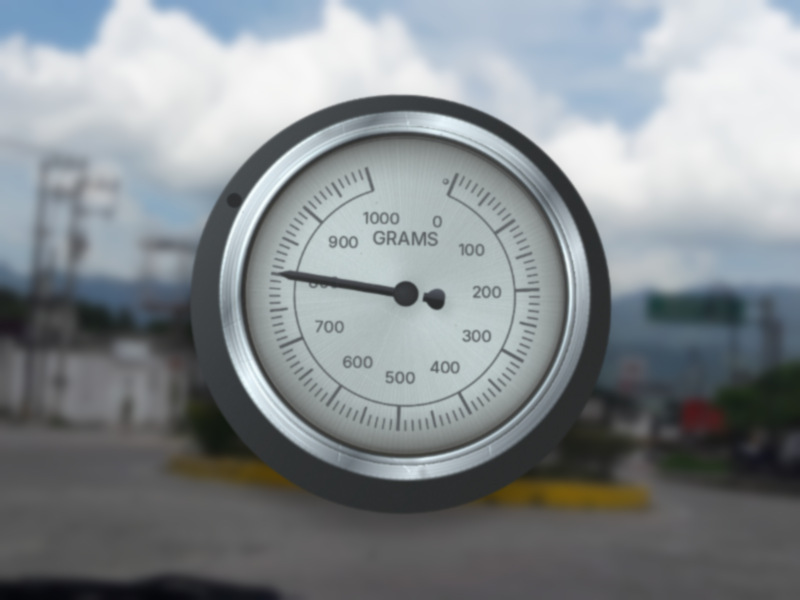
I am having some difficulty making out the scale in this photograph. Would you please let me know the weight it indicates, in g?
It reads 800 g
